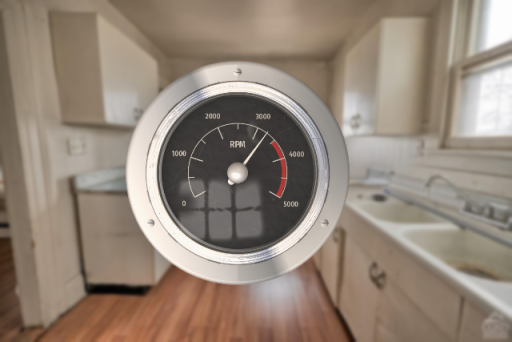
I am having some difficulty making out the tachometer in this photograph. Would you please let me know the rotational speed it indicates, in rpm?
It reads 3250 rpm
